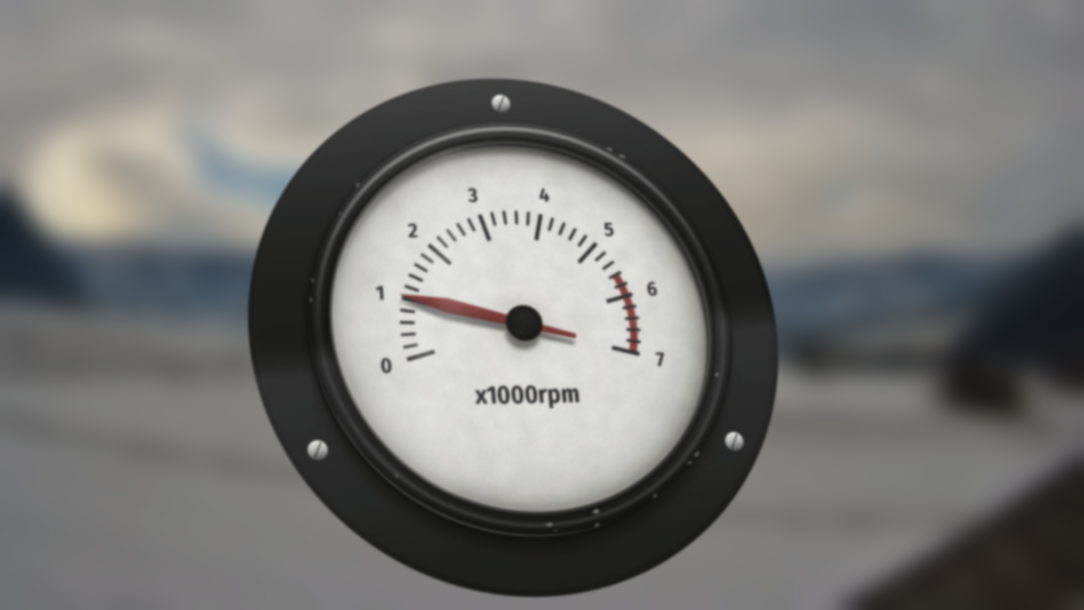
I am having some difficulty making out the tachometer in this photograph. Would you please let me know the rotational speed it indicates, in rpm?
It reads 1000 rpm
